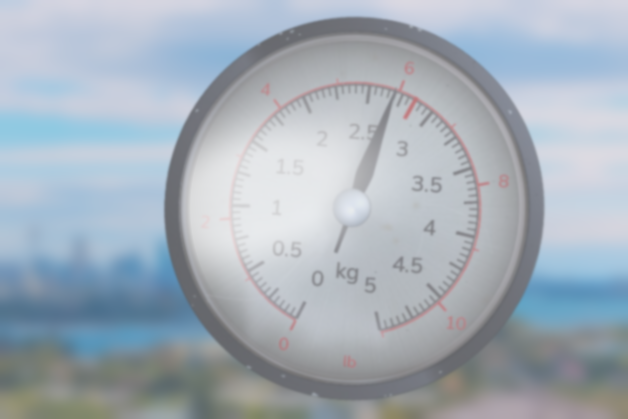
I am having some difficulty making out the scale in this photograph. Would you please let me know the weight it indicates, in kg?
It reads 2.7 kg
